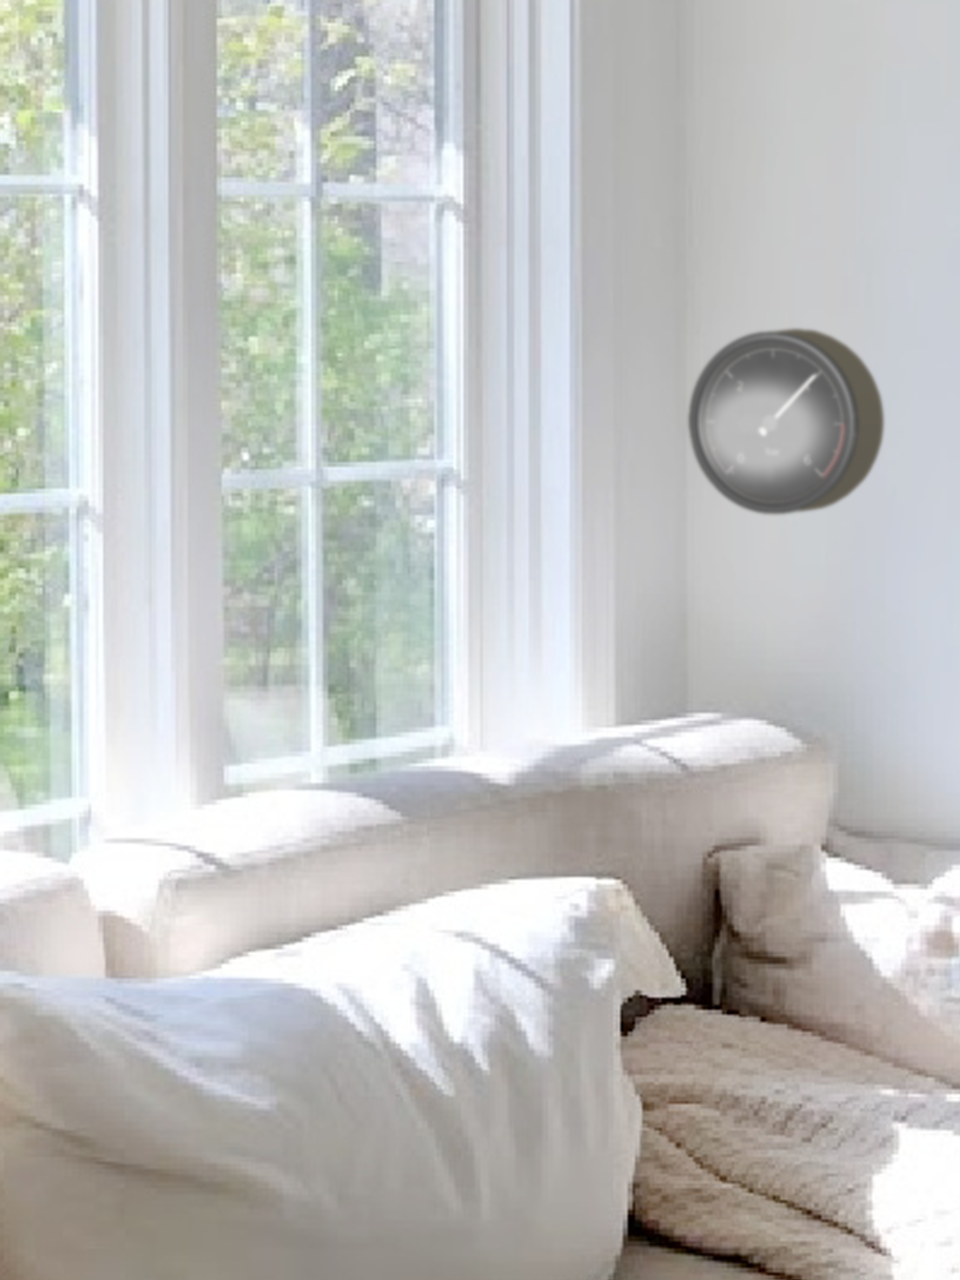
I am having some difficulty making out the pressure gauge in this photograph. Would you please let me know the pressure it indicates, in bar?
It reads 4 bar
